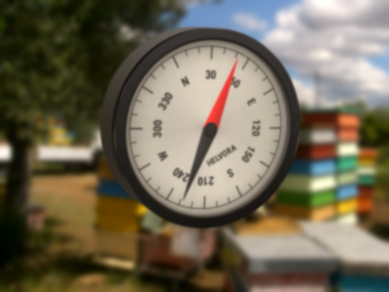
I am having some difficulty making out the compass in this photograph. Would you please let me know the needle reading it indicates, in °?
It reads 50 °
